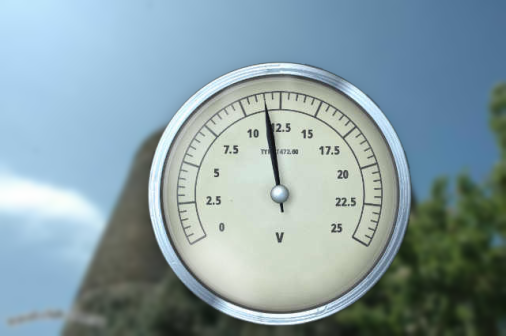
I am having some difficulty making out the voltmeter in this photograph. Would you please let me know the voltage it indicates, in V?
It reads 11.5 V
